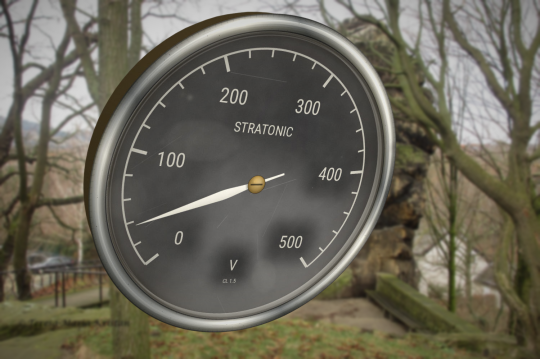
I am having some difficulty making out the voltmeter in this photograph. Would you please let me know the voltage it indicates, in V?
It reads 40 V
